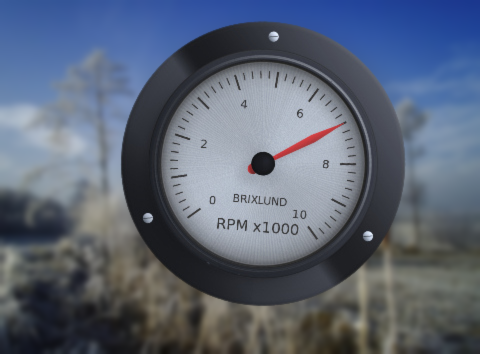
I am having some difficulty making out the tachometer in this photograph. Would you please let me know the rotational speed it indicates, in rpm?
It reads 7000 rpm
